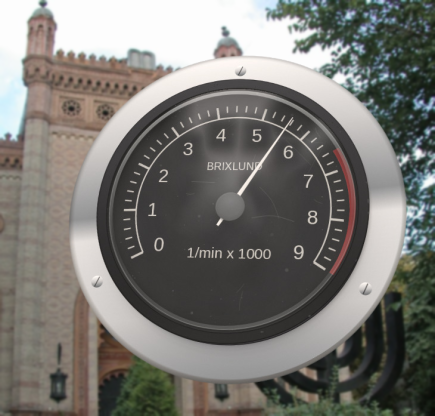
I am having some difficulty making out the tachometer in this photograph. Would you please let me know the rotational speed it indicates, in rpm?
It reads 5600 rpm
